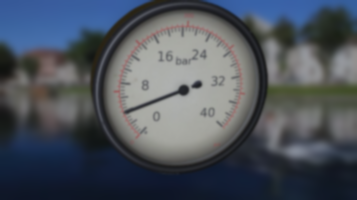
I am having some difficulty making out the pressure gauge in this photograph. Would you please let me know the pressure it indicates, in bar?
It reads 4 bar
